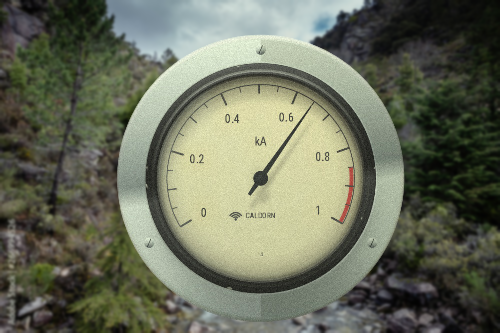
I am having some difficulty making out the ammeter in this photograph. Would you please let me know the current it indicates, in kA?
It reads 0.65 kA
